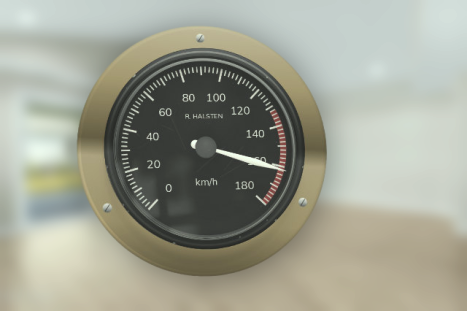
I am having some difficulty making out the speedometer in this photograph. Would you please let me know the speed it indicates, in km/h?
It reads 162 km/h
